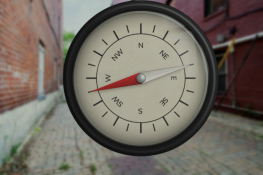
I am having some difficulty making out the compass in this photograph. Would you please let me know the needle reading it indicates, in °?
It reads 255 °
